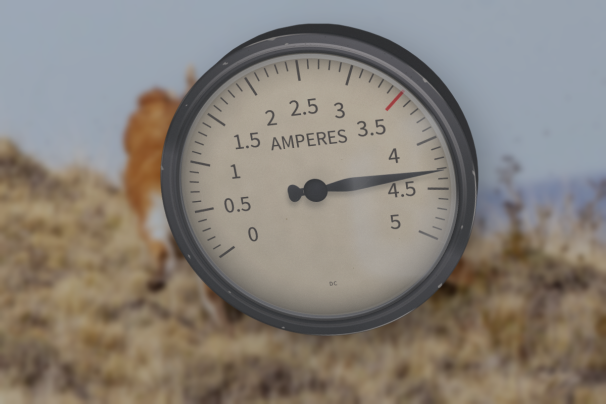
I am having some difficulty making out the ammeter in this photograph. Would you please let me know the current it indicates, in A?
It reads 4.3 A
